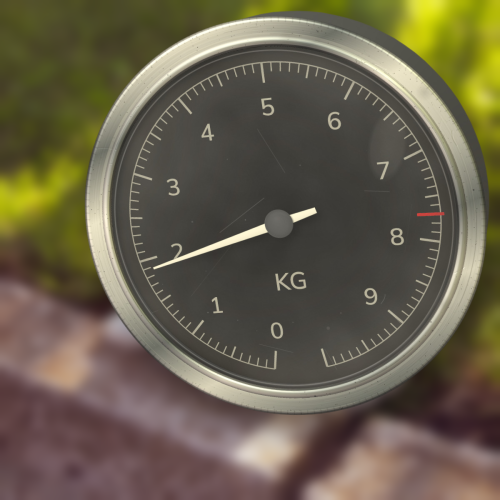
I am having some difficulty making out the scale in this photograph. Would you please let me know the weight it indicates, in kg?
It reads 1.9 kg
